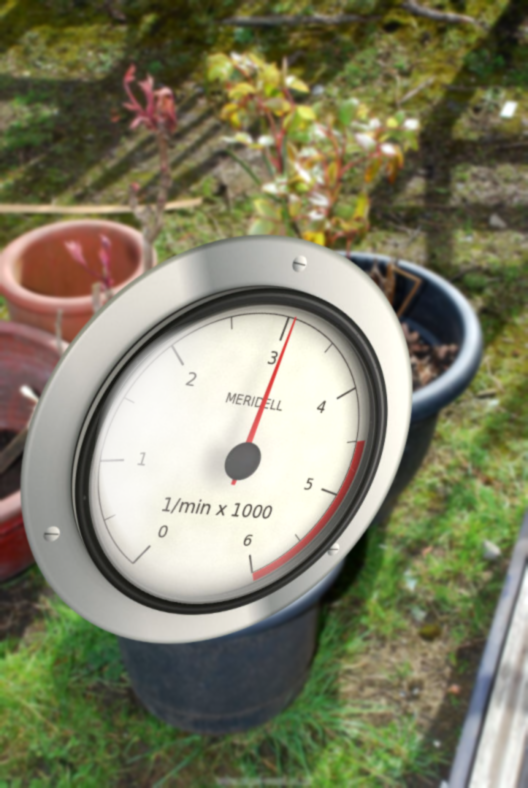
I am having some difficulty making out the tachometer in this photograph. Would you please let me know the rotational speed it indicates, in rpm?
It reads 3000 rpm
